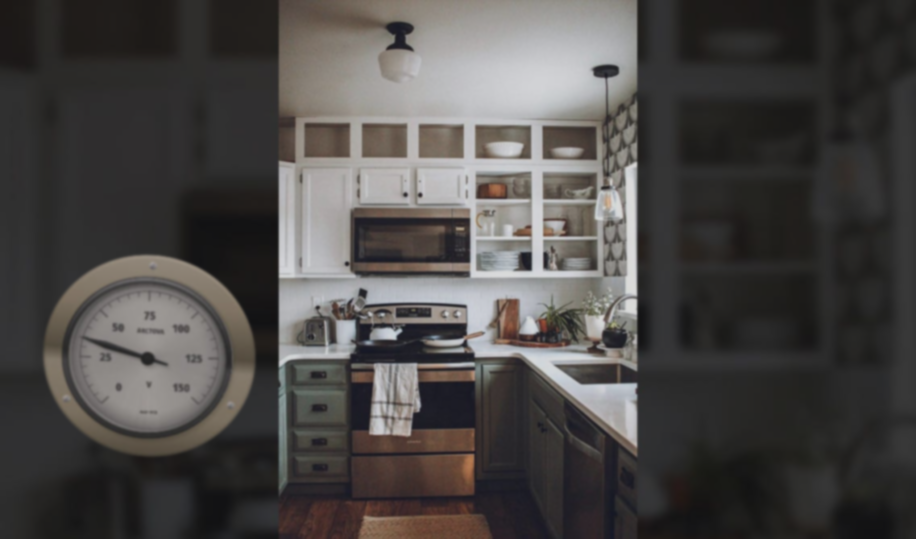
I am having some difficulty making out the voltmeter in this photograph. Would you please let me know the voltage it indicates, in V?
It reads 35 V
